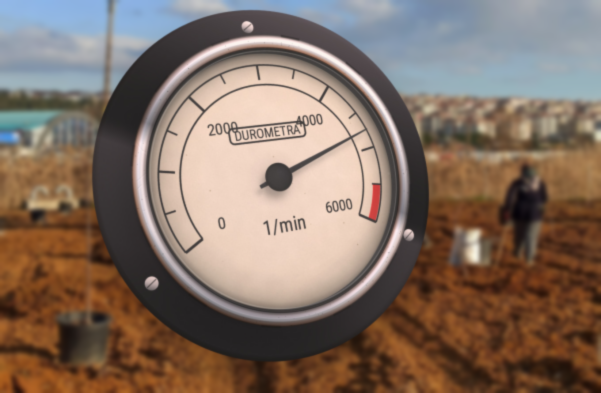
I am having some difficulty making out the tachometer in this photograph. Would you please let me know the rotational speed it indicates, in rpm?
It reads 4750 rpm
